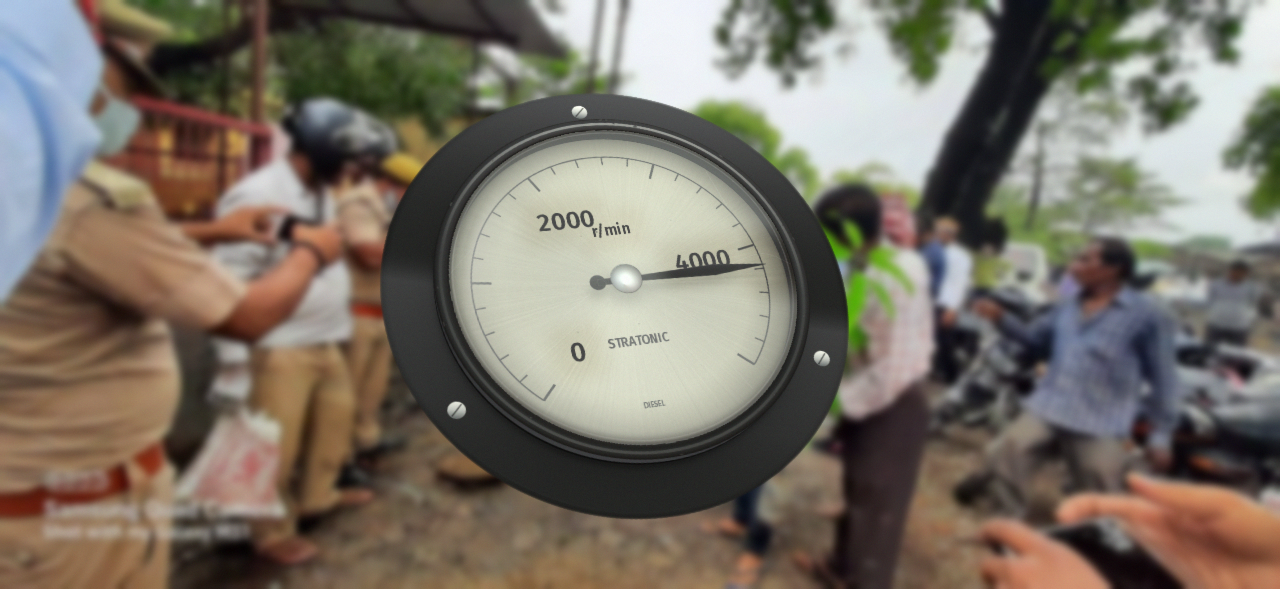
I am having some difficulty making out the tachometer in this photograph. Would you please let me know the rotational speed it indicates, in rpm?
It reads 4200 rpm
